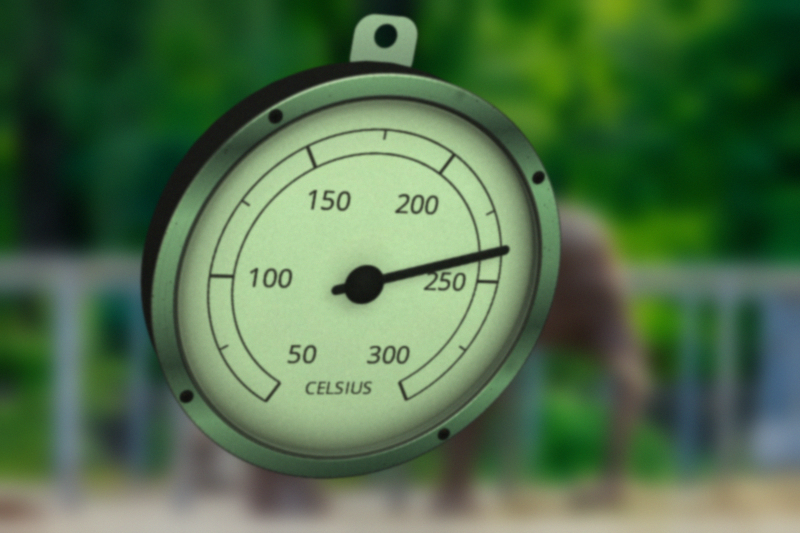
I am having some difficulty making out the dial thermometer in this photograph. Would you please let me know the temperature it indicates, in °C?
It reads 237.5 °C
